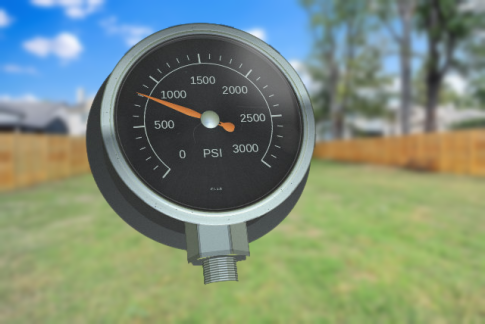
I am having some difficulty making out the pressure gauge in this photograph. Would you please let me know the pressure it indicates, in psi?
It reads 800 psi
